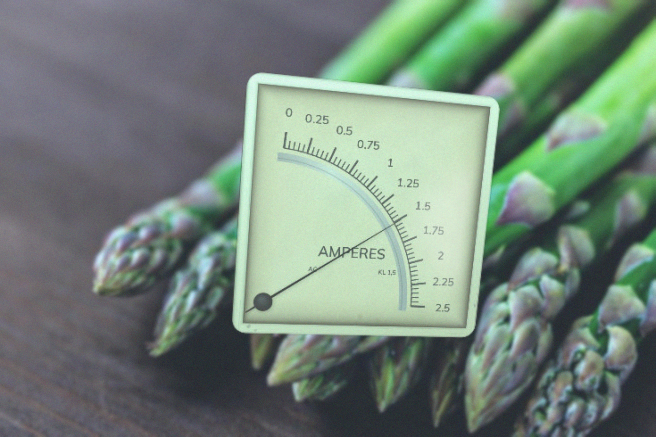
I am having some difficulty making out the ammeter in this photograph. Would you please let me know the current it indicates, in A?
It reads 1.5 A
